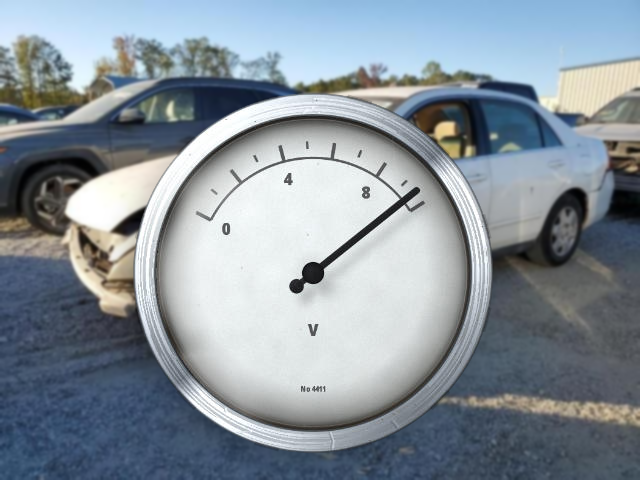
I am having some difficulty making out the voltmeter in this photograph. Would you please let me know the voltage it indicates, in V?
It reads 9.5 V
